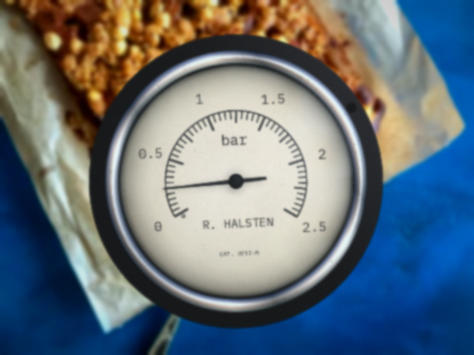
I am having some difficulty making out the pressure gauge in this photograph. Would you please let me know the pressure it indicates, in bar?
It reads 0.25 bar
